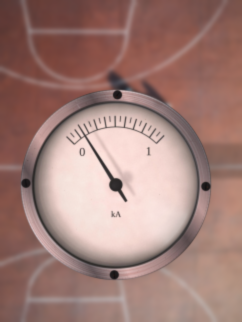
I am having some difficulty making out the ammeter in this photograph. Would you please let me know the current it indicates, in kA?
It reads 0.15 kA
